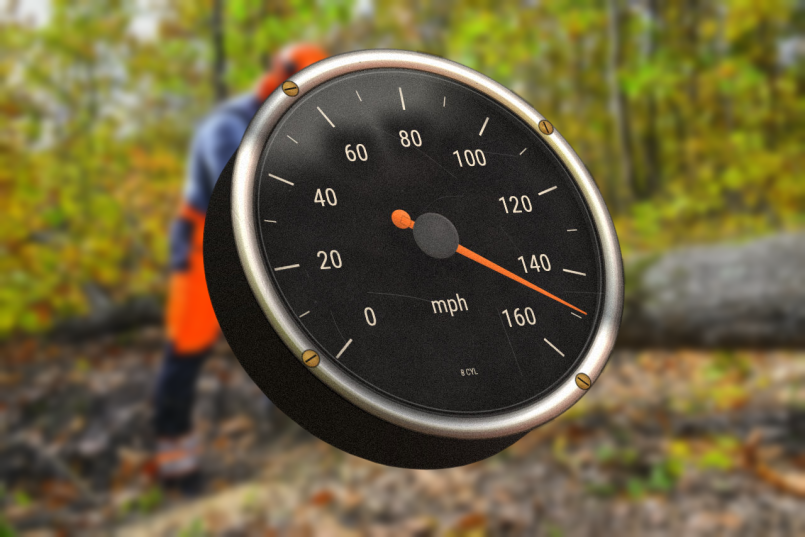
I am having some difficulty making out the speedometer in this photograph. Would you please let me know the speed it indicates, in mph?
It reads 150 mph
